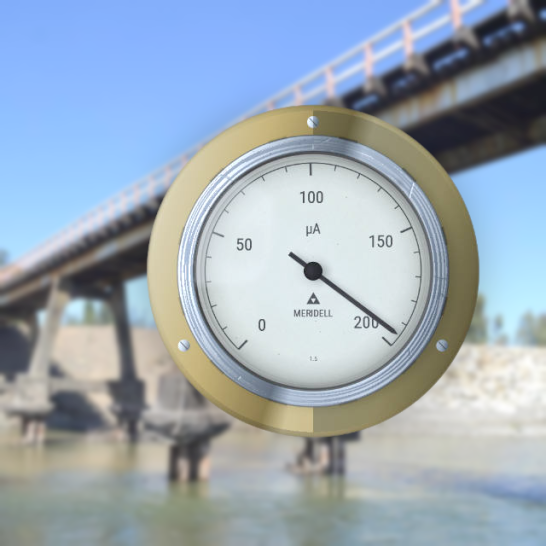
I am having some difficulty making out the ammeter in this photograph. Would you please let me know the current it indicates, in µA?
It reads 195 µA
